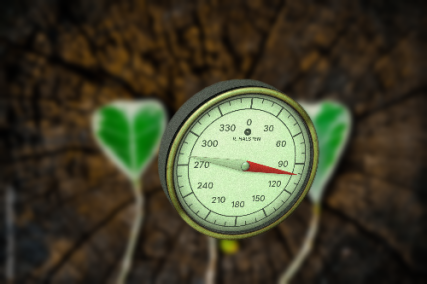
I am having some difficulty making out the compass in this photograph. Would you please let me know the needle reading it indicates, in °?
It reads 100 °
